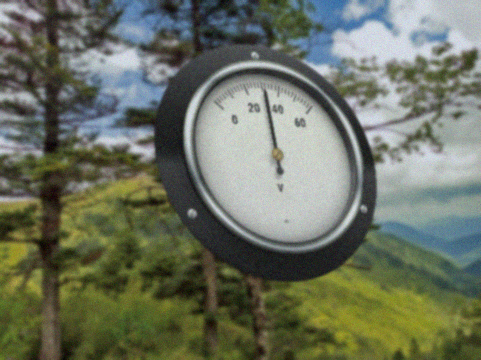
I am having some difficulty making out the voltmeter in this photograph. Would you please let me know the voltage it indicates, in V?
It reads 30 V
